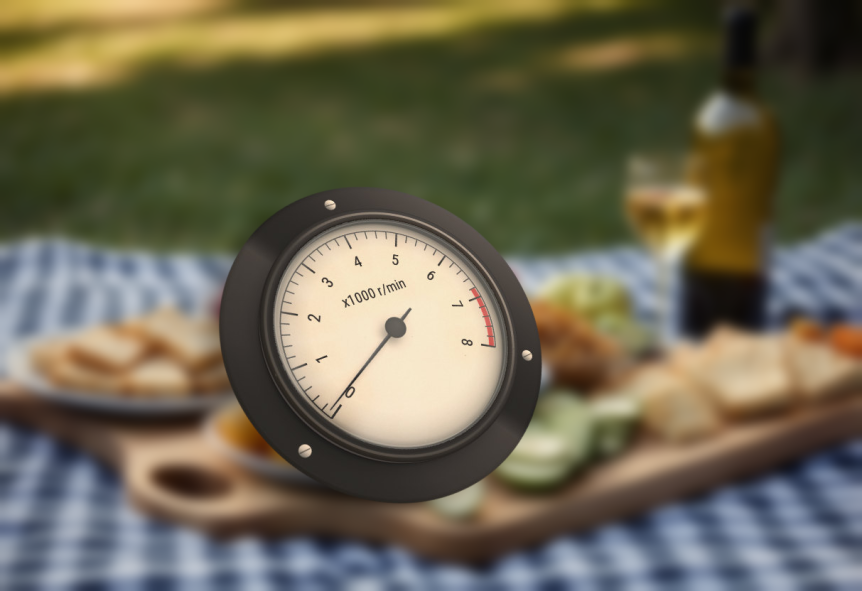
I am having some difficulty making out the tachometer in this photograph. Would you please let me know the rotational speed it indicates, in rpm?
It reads 100 rpm
